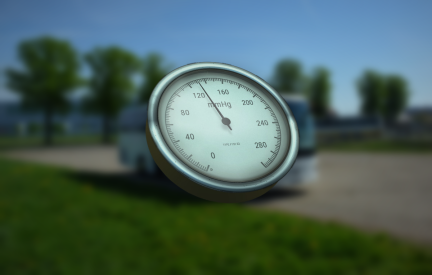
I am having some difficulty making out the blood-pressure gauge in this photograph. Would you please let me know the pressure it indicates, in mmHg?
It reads 130 mmHg
